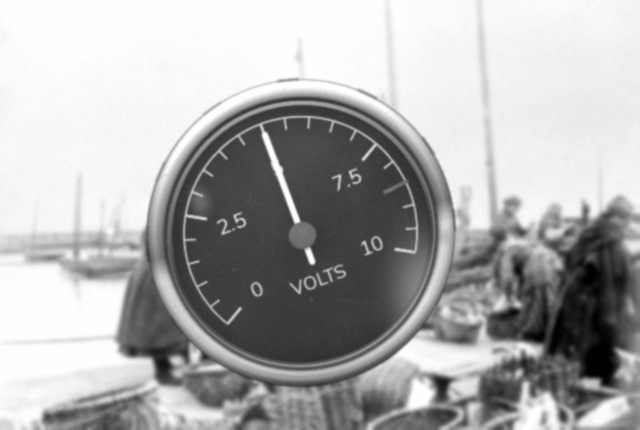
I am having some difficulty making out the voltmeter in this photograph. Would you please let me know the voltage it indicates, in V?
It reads 5 V
